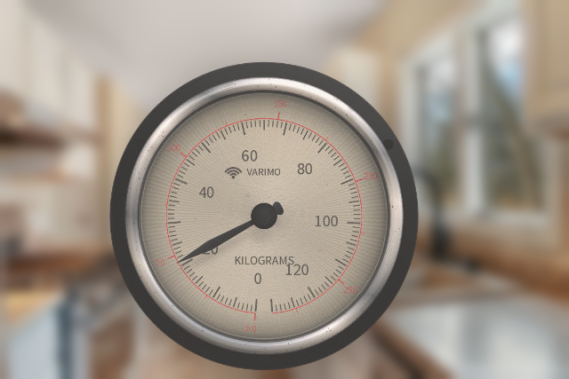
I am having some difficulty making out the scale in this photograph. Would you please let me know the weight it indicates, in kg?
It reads 21 kg
